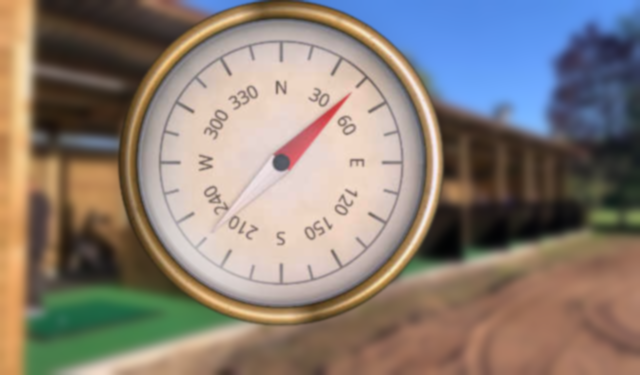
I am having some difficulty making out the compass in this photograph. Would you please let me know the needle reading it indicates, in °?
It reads 45 °
